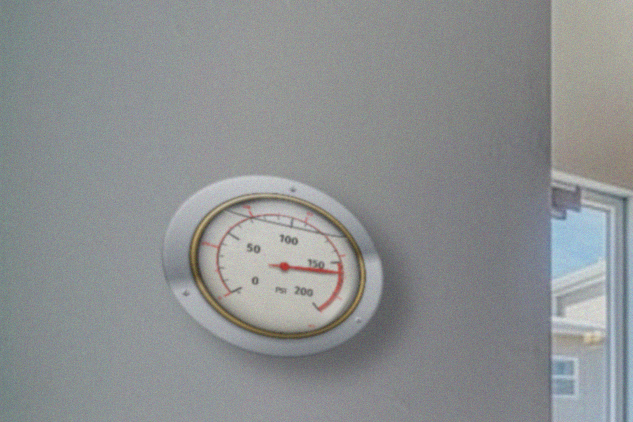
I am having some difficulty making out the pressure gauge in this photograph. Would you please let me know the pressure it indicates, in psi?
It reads 160 psi
